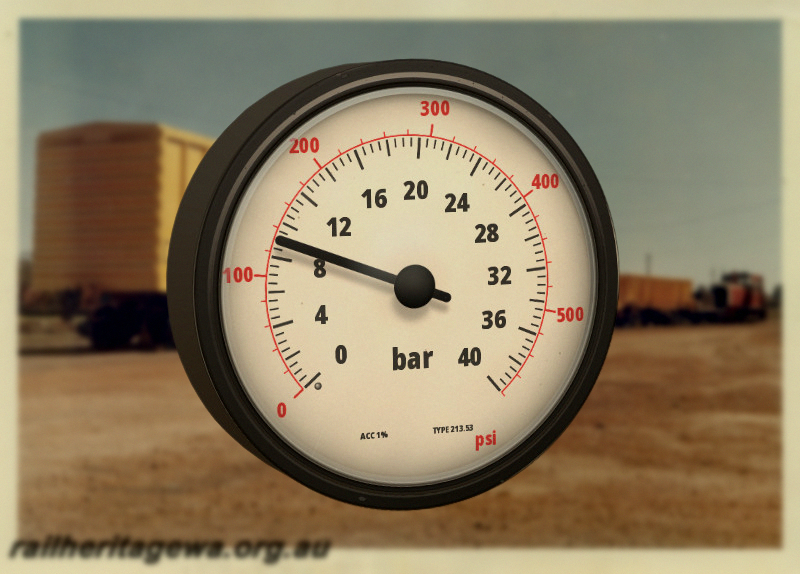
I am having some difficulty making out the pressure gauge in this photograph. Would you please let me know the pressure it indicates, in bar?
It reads 9 bar
